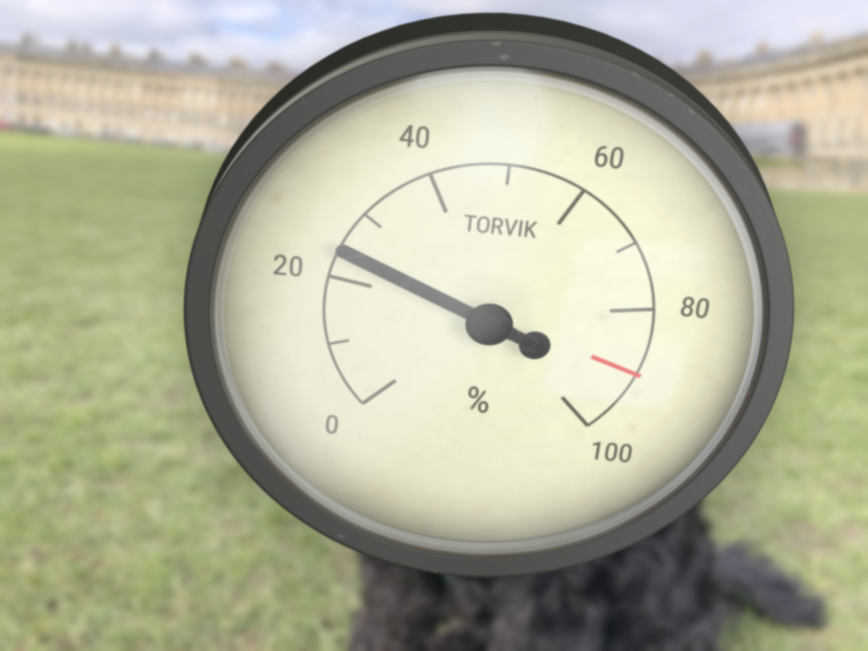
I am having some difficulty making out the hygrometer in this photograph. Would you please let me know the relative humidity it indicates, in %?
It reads 25 %
